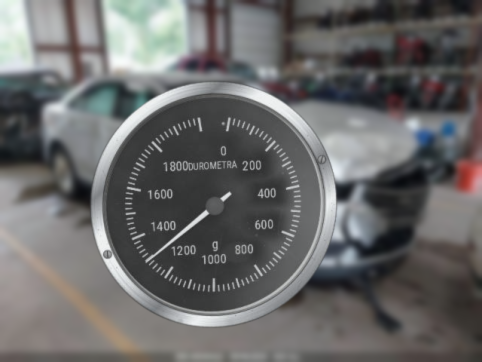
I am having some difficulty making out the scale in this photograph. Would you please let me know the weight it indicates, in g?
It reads 1300 g
